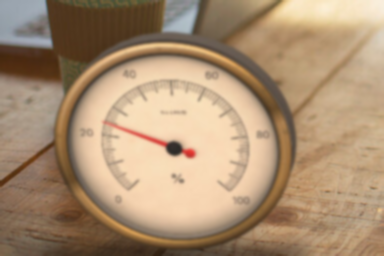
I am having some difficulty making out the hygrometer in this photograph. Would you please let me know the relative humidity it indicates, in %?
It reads 25 %
